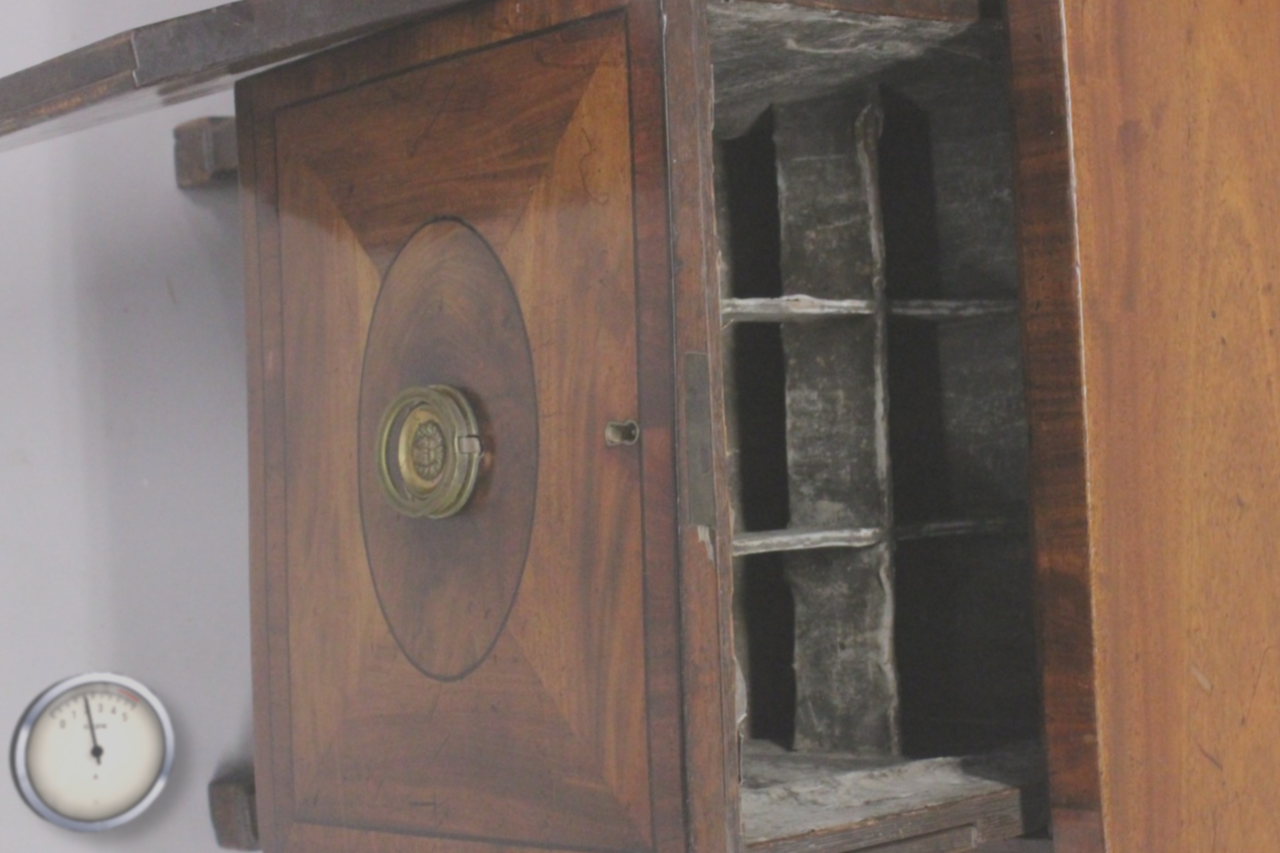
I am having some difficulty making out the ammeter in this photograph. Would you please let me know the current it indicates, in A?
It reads 2 A
